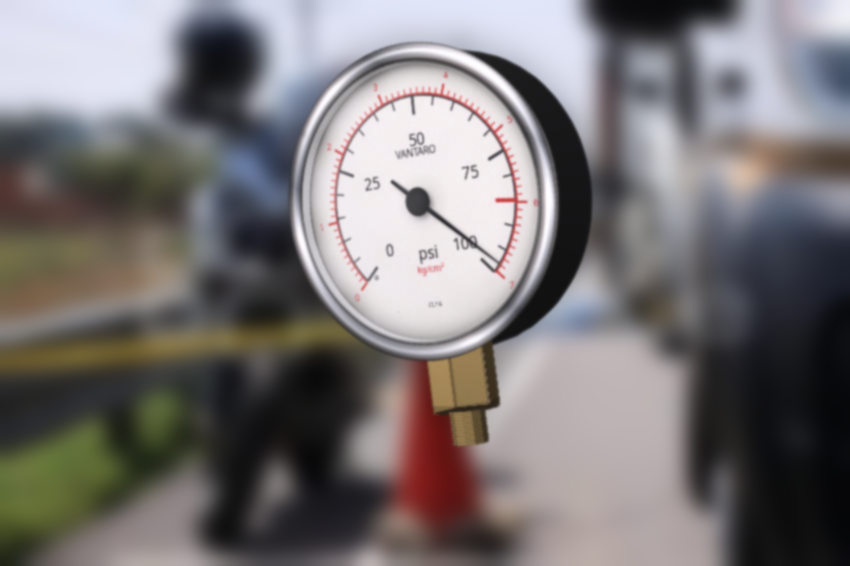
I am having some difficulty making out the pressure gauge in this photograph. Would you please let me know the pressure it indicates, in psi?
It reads 97.5 psi
